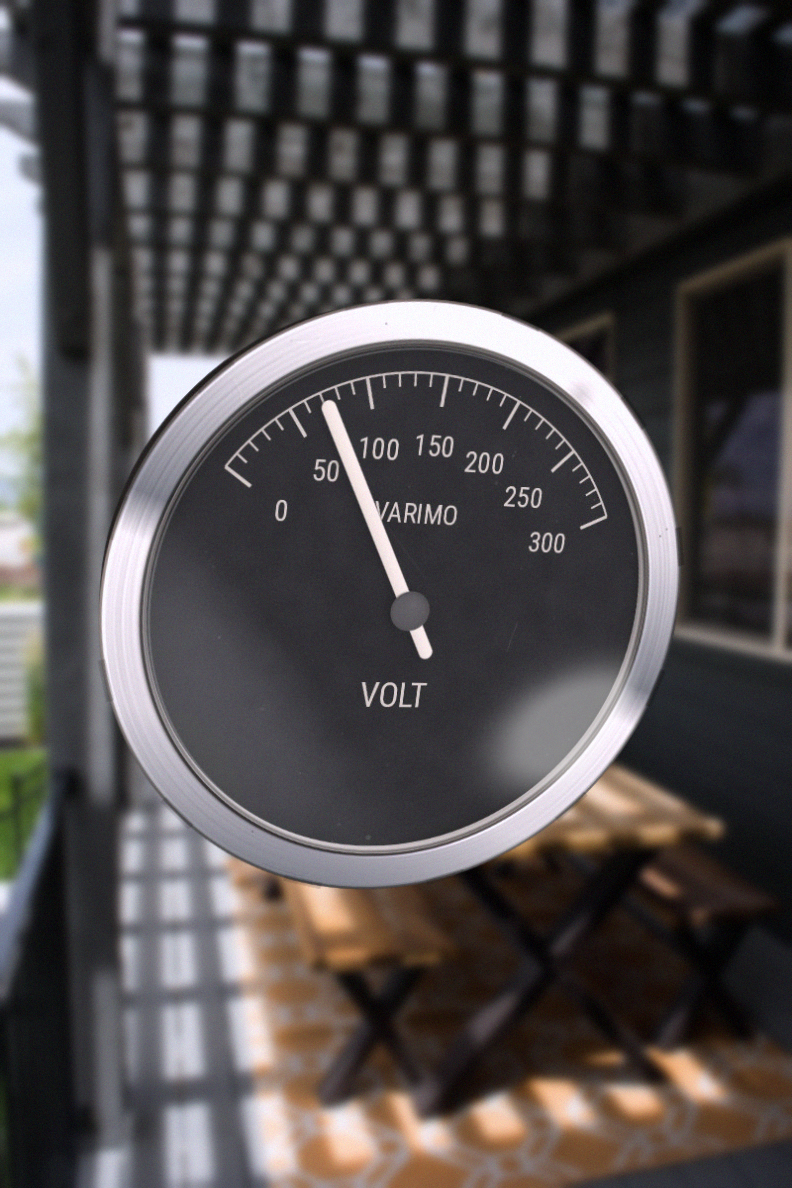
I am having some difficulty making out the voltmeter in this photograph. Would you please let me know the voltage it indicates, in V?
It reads 70 V
